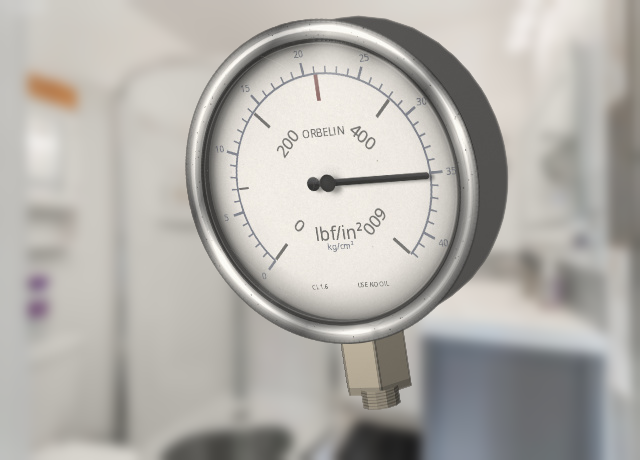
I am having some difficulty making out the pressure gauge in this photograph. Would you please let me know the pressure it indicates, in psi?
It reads 500 psi
